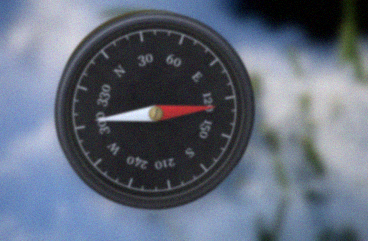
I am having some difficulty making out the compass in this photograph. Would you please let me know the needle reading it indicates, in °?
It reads 125 °
